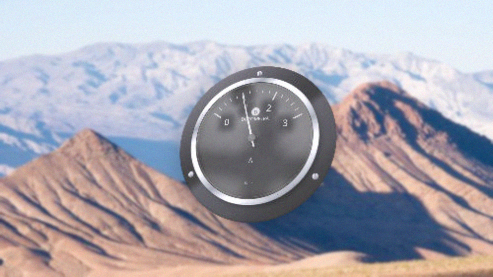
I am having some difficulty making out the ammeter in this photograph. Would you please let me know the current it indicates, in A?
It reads 1 A
